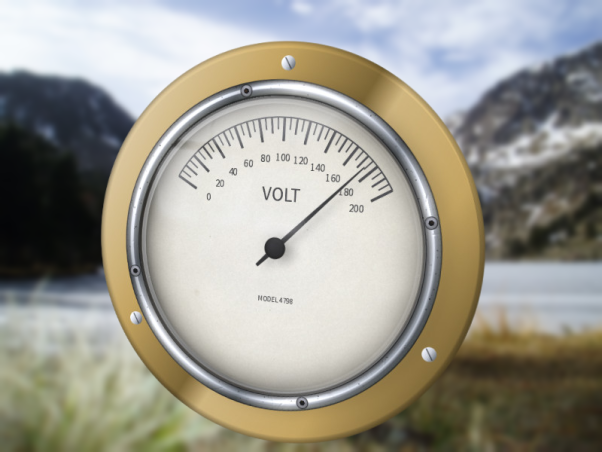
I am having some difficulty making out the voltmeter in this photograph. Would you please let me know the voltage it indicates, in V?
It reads 175 V
